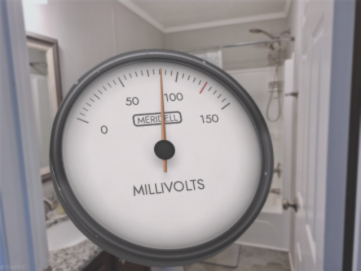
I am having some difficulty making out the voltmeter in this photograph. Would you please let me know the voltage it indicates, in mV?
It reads 85 mV
